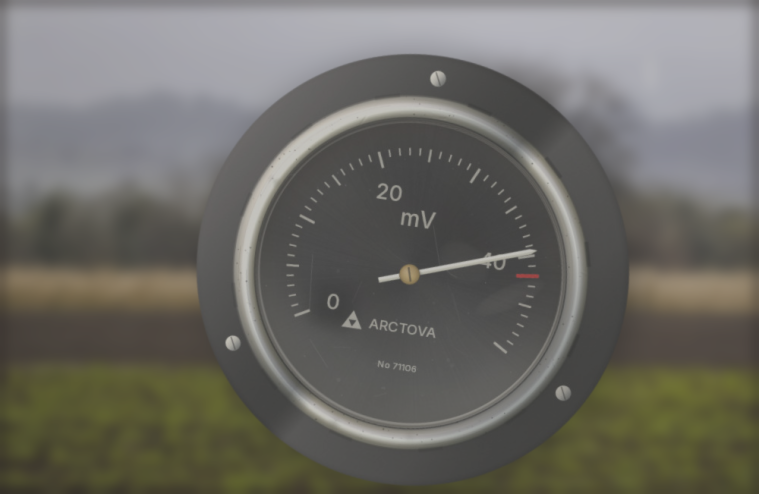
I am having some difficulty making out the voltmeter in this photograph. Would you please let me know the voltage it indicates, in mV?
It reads 39.5 mV
